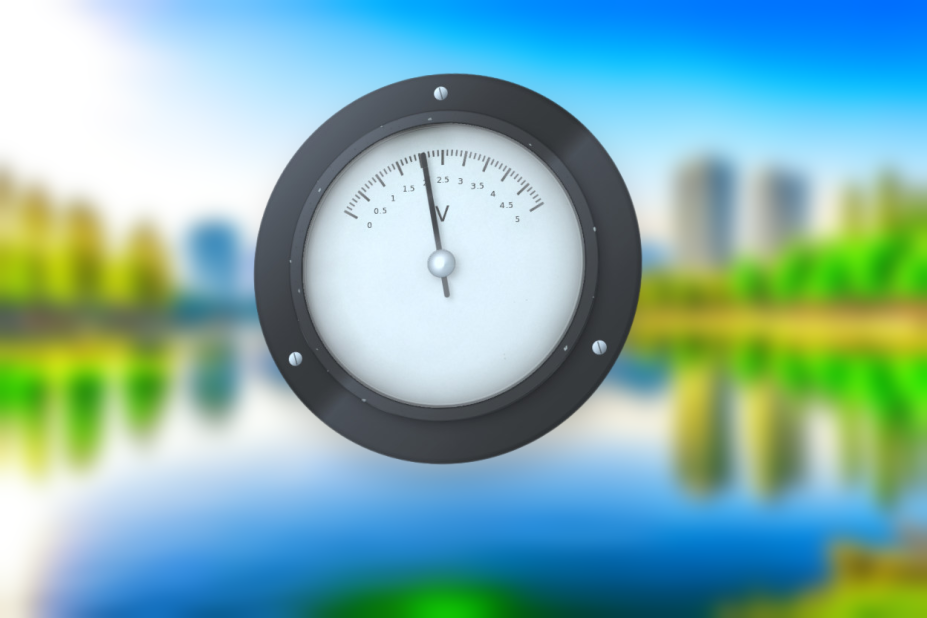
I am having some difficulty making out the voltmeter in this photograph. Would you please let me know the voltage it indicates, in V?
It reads 2.1 V
